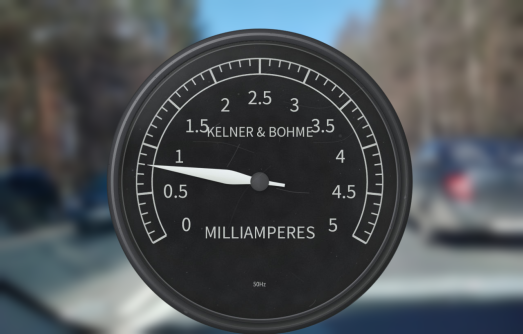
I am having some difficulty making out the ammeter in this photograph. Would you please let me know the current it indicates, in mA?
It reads 0.8 mA
